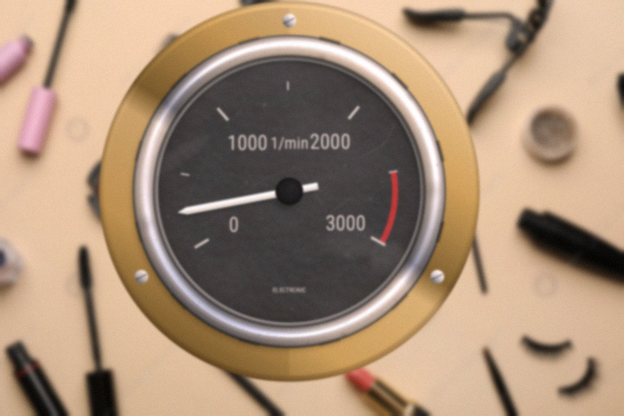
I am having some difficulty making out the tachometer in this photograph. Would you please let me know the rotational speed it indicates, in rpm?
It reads 250 rpm
